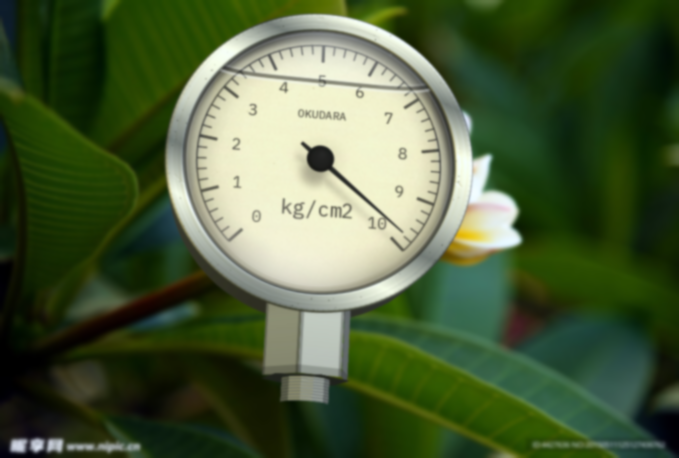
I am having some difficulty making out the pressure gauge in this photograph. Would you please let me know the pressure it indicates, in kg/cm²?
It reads 9.8 kg/cm²
